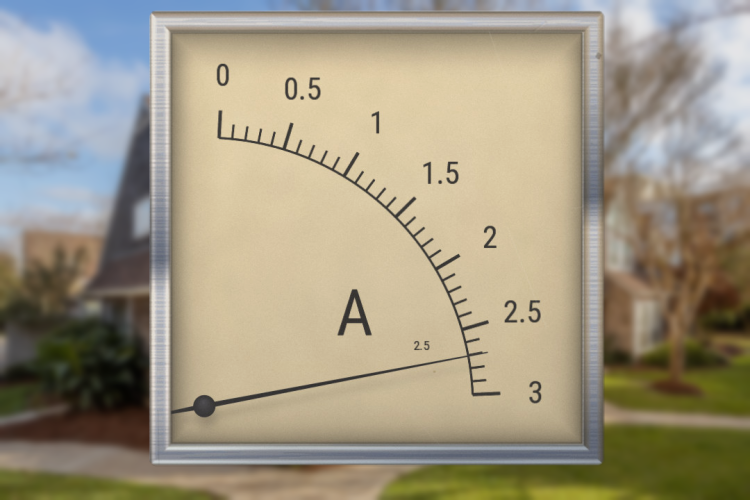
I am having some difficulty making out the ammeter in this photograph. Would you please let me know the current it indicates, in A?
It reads 2.7 A
